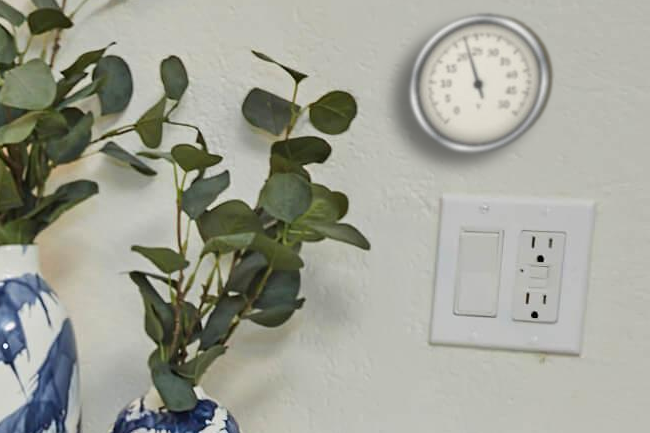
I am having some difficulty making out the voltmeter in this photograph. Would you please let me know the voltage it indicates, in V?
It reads 22.5 V
